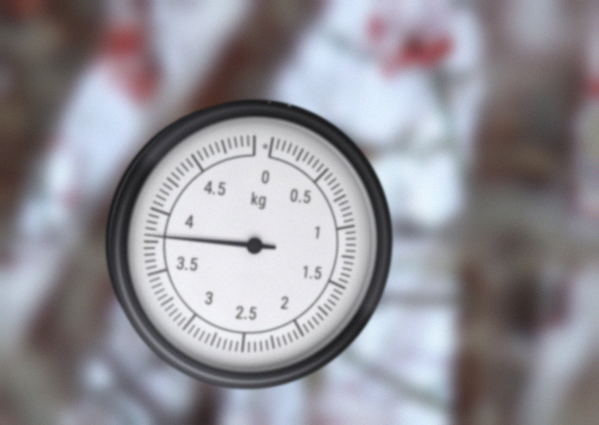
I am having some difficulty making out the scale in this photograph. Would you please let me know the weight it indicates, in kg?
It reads 3.8 kg
